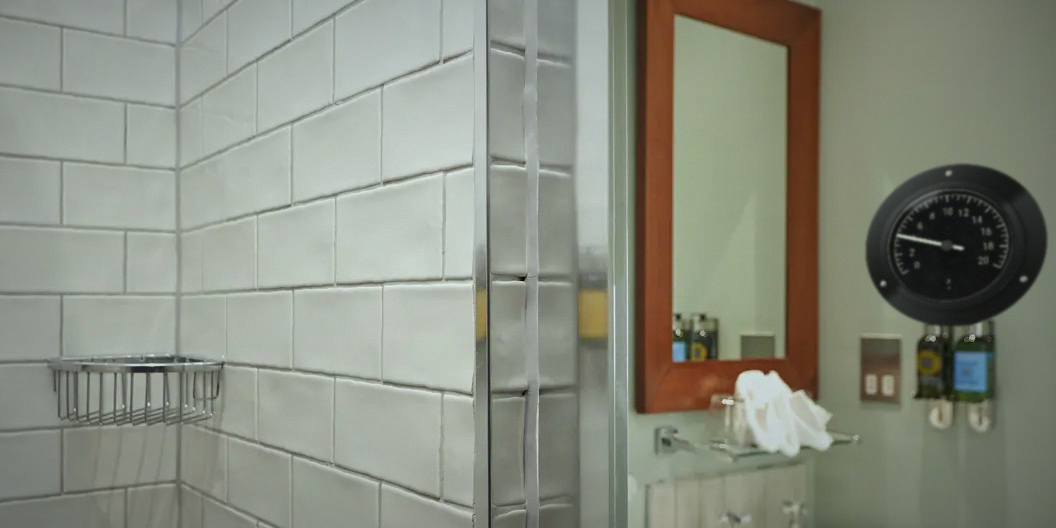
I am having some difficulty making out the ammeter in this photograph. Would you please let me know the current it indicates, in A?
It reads 4 A
